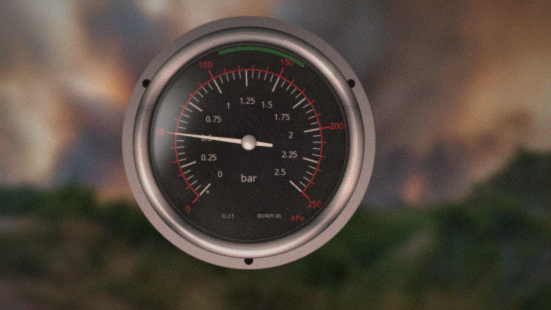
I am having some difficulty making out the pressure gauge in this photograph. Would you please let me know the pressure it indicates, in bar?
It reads 0.5 bar
